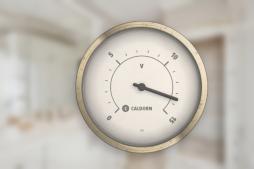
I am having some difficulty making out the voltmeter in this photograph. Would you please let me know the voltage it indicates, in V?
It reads 13.5 V
